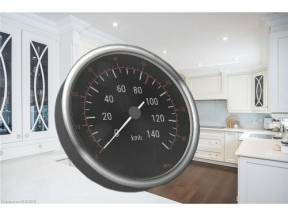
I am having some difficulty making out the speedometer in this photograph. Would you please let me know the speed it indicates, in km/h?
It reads 0 km/h
